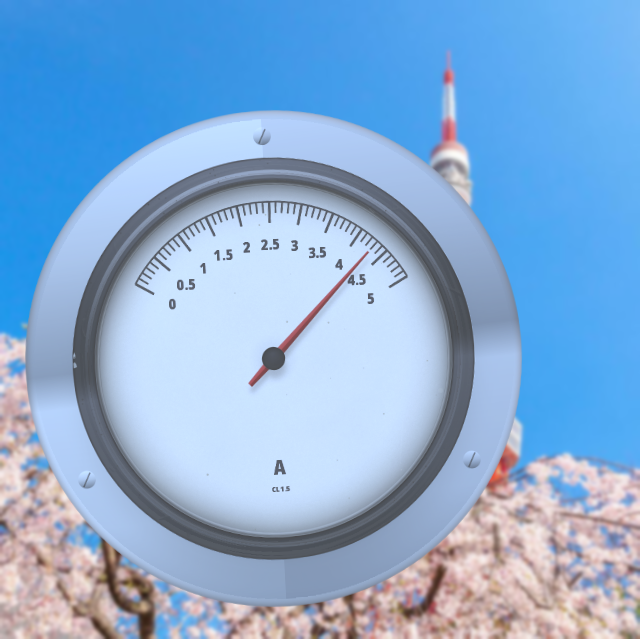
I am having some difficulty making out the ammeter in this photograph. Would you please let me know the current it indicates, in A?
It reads 4.3 A
